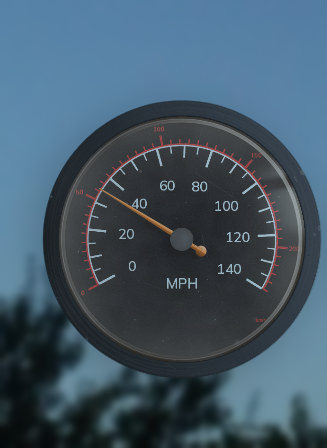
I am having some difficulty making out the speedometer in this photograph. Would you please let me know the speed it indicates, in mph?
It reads 35 mph
